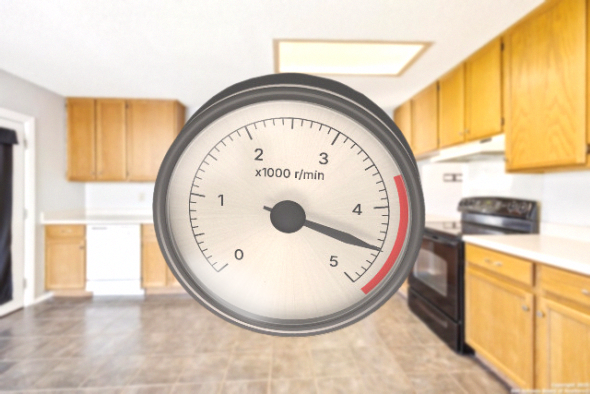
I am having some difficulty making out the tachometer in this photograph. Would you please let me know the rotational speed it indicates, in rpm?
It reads 4500 rpm
